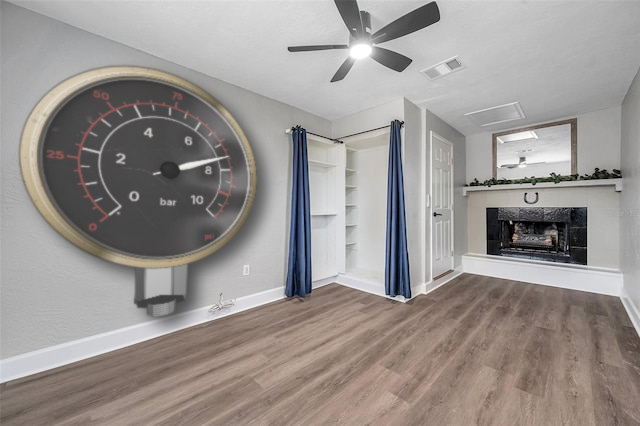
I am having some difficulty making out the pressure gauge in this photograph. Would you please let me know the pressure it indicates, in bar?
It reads 7.5 bar
